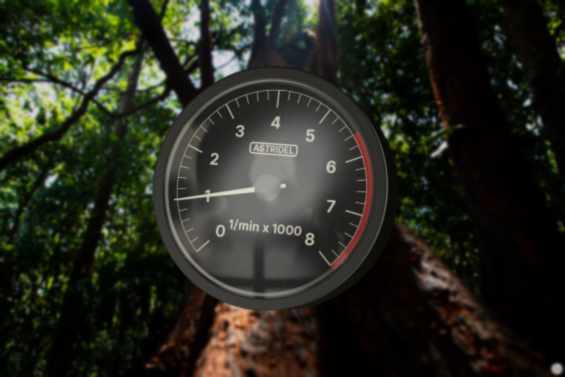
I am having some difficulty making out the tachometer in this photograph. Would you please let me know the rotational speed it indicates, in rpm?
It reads 1000 rpm
